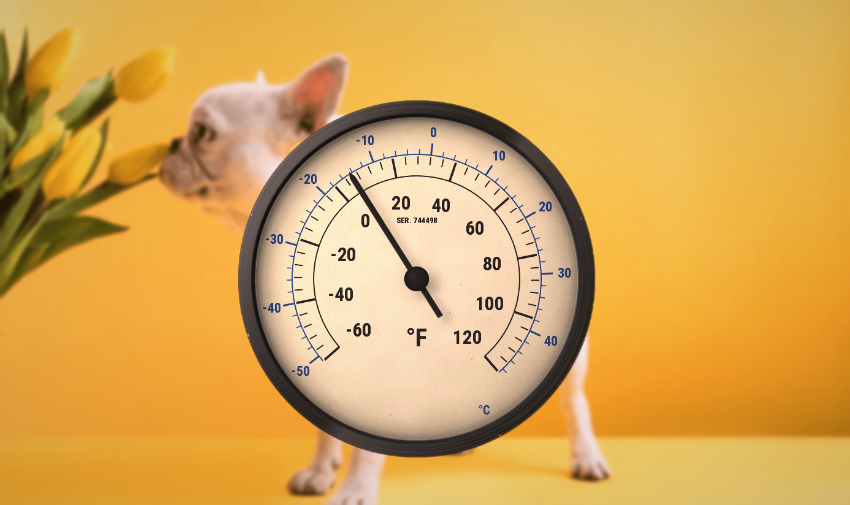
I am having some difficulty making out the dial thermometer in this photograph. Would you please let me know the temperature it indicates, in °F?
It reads 6 °F
